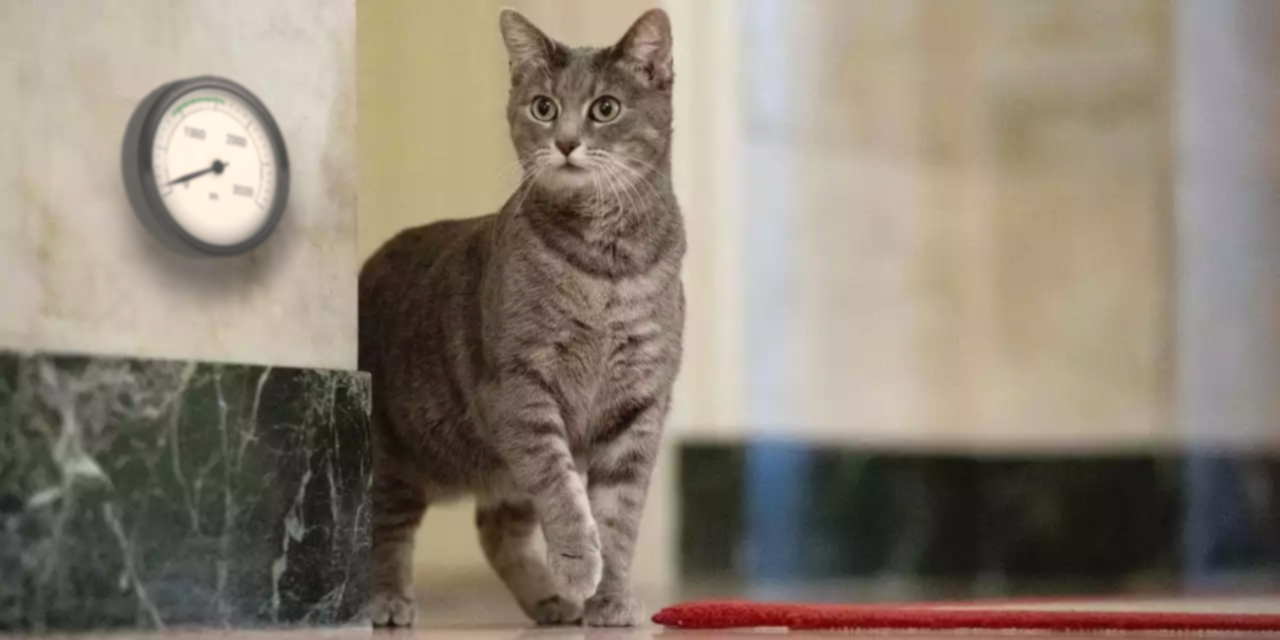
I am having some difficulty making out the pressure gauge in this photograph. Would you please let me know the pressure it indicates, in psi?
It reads 100 psi
